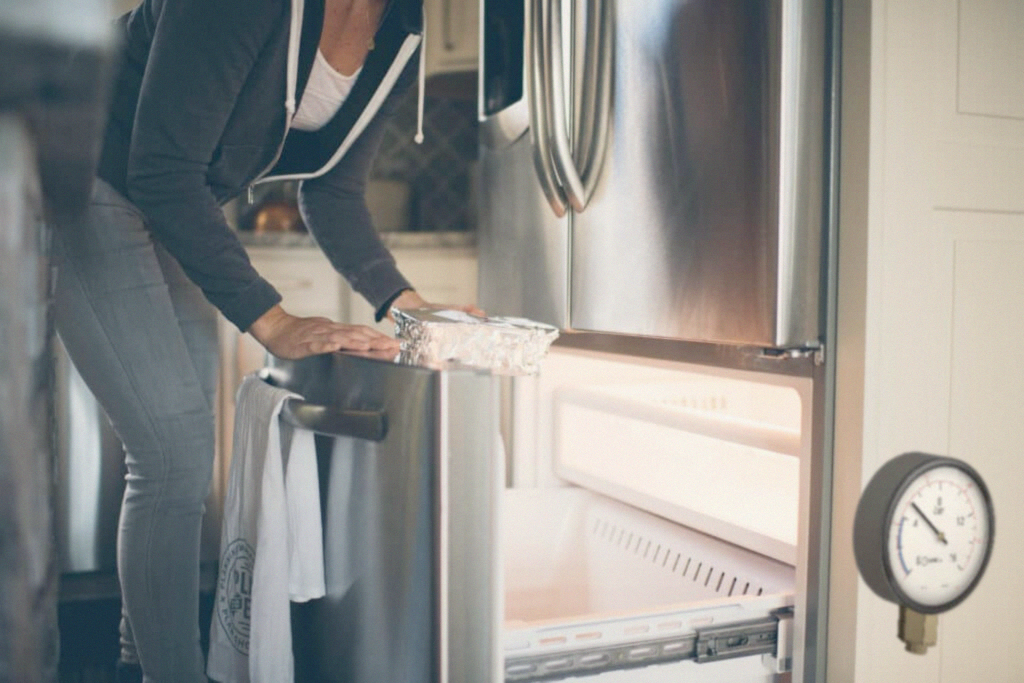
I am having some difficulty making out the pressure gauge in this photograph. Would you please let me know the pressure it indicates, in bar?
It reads 5 bar
